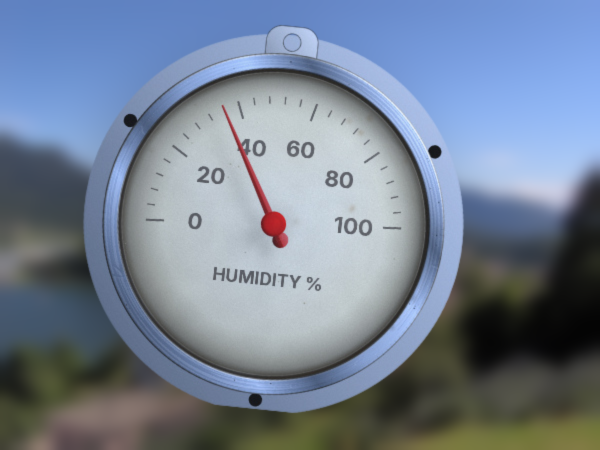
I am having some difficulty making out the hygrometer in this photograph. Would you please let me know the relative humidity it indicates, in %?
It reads 36 %
